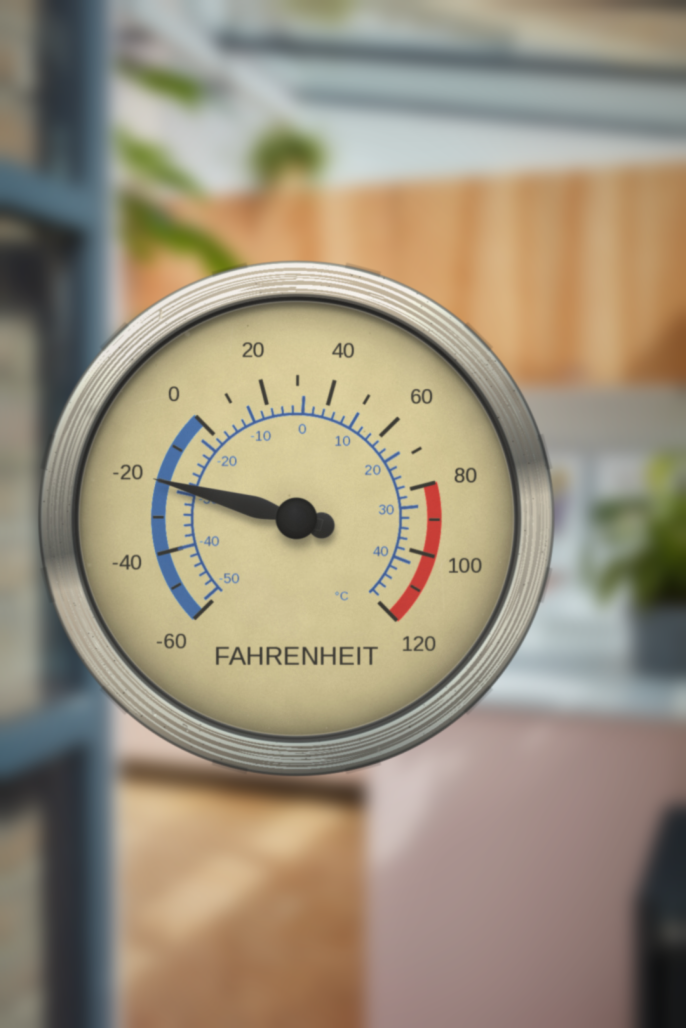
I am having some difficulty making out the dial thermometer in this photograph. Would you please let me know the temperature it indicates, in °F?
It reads -20 °F
